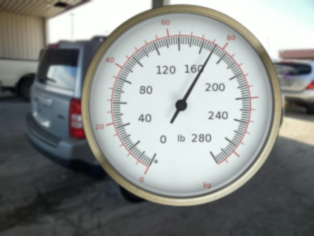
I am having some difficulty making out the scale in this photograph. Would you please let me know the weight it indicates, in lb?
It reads 170 lb
